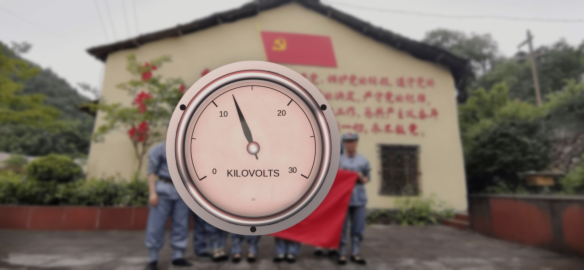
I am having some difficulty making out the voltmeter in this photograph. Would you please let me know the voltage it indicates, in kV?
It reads 12.5 kV
